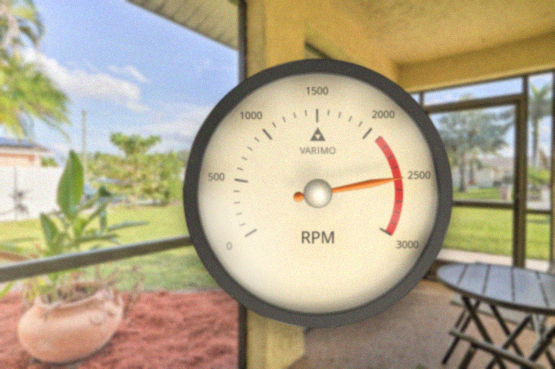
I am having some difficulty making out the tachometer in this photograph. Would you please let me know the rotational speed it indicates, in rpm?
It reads 2500 rpm
